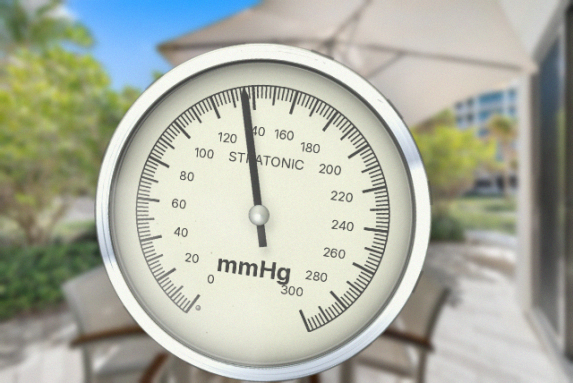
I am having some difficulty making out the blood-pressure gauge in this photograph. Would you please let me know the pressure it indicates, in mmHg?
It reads 136 mmHg
